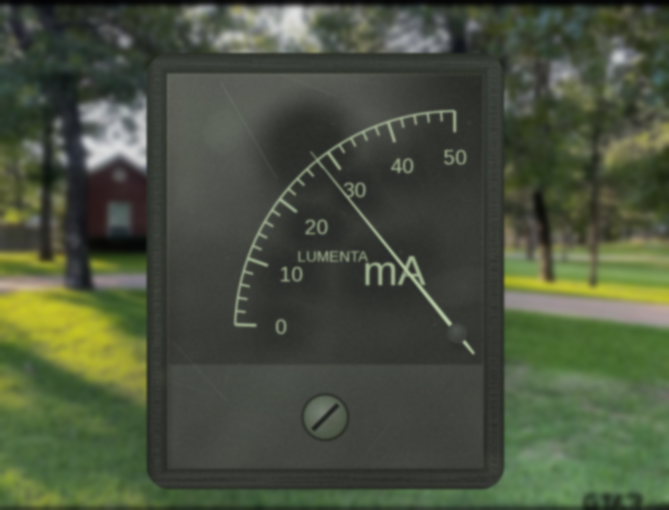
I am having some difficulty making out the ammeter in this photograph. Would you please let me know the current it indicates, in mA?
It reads 28 mA
